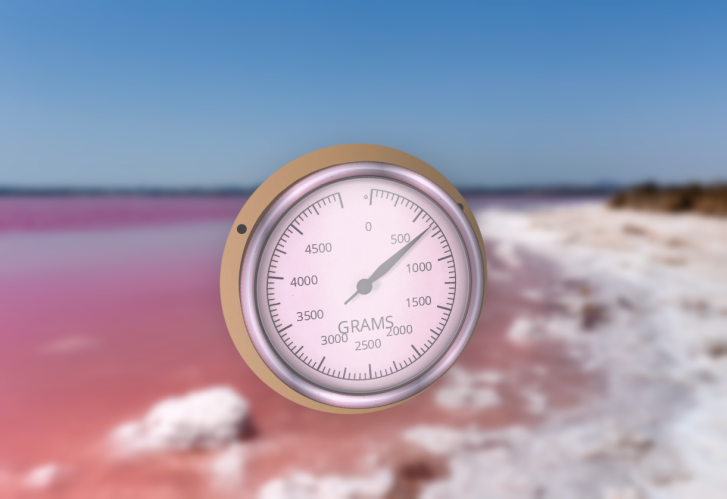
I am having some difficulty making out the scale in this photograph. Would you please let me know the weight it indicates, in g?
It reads 650 g
